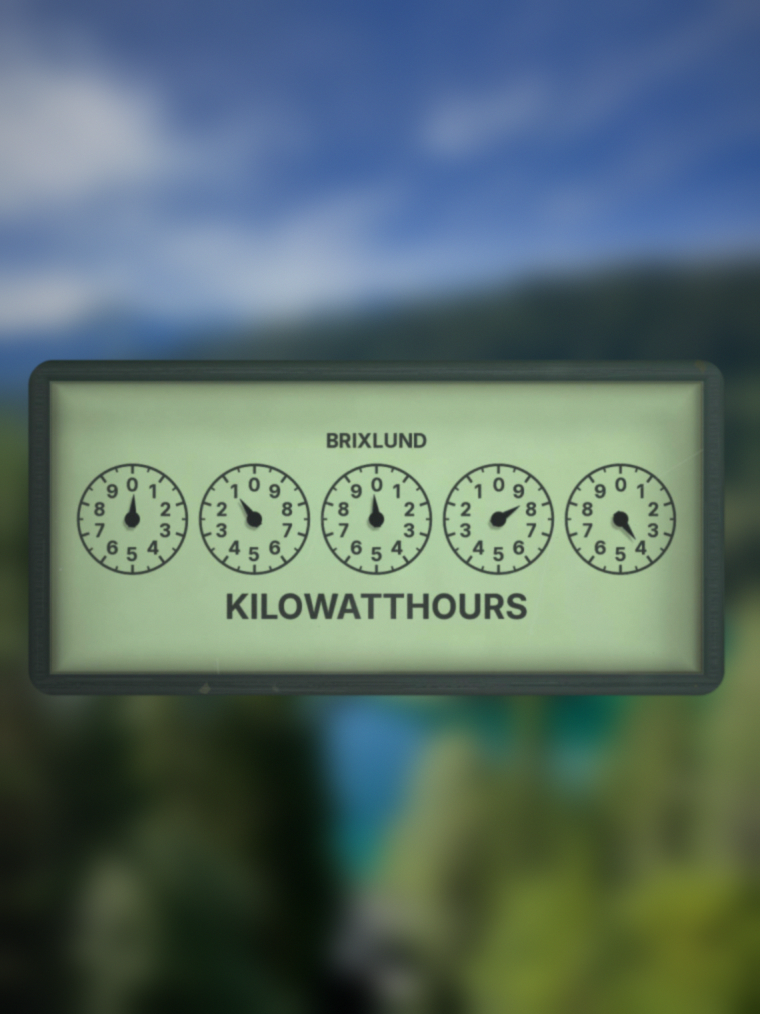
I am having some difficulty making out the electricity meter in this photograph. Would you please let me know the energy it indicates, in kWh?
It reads 984 kWh
